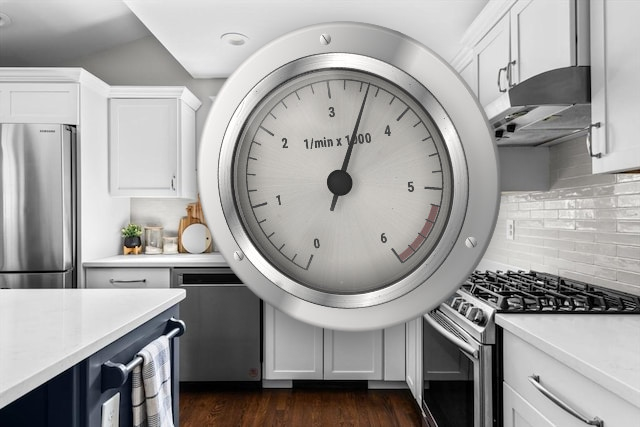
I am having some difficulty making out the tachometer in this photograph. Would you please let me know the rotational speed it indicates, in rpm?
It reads 3500 rpm
